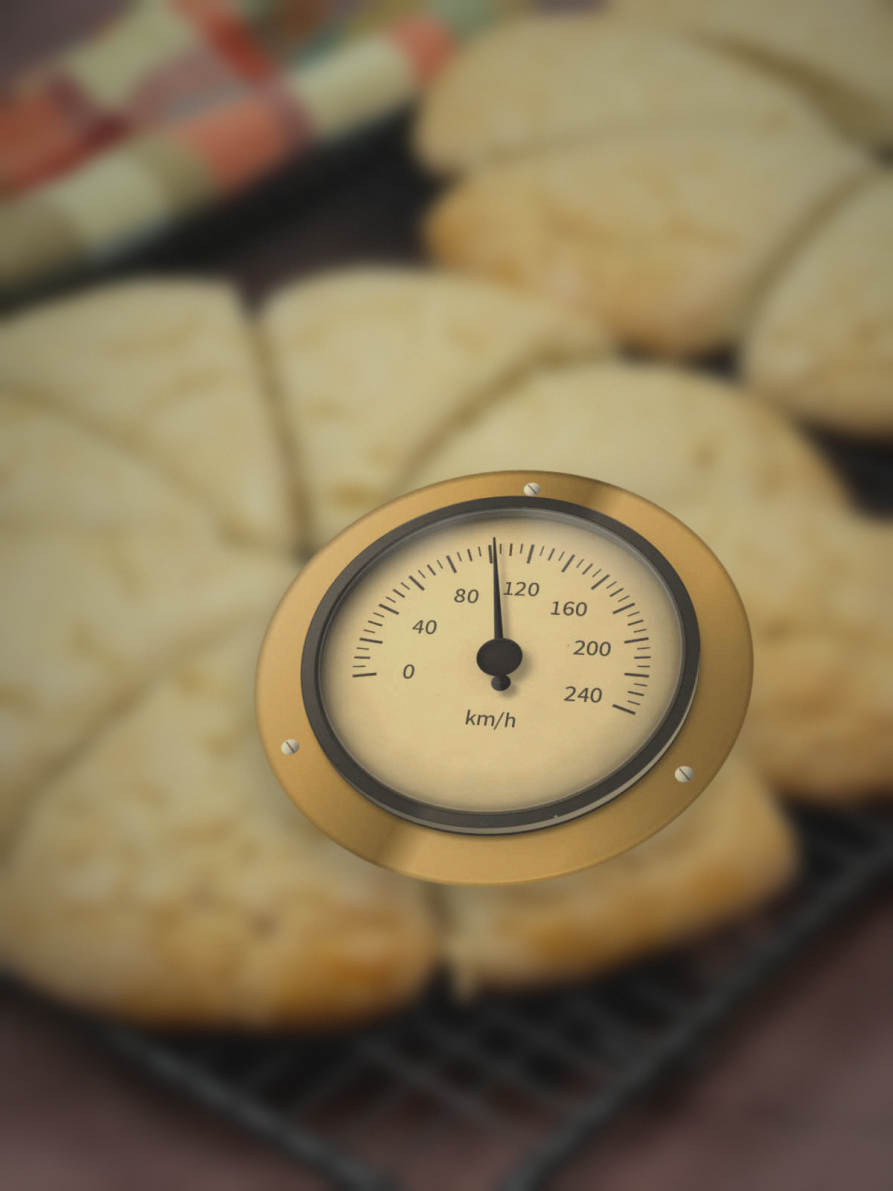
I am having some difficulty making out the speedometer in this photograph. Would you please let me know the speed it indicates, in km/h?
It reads 102.5 km/h
